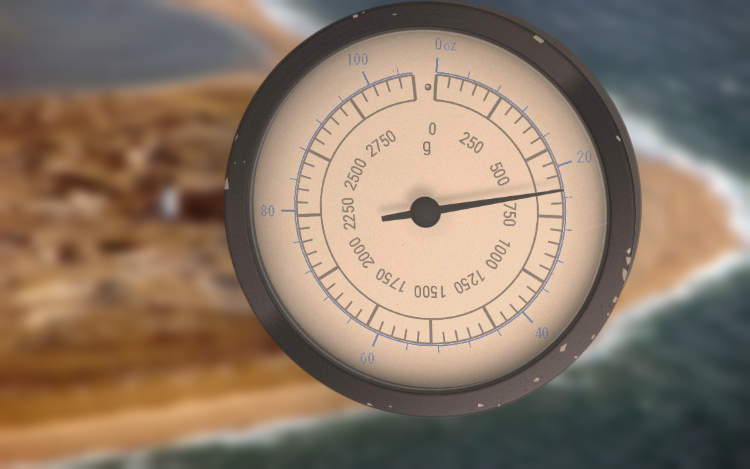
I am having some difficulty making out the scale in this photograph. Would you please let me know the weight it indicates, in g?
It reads 650 g
